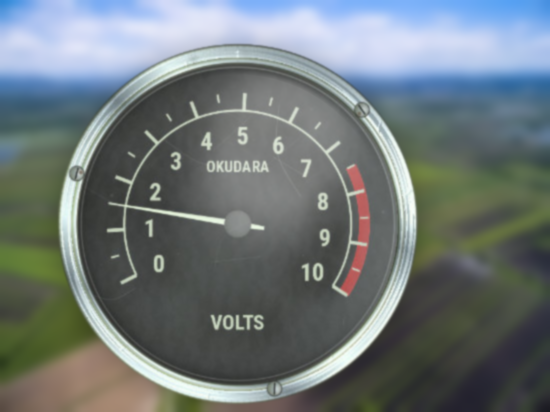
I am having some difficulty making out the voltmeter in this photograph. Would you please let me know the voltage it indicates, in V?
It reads 1.5 V
